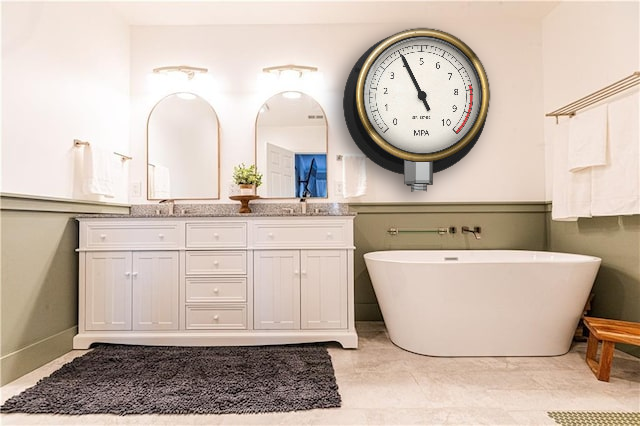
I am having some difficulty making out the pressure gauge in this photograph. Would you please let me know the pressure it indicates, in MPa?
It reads 4 MPa
